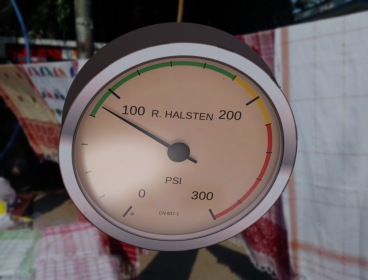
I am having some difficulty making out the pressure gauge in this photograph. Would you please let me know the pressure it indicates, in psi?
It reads 90 psi
